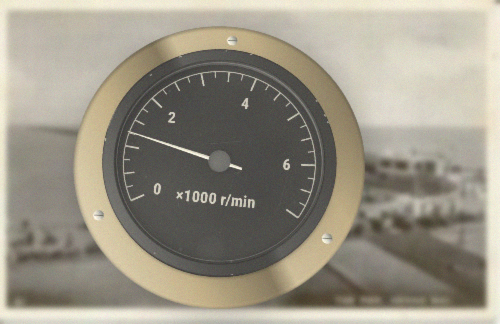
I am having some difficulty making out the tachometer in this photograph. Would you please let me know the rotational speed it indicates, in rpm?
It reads 1250 rpm
